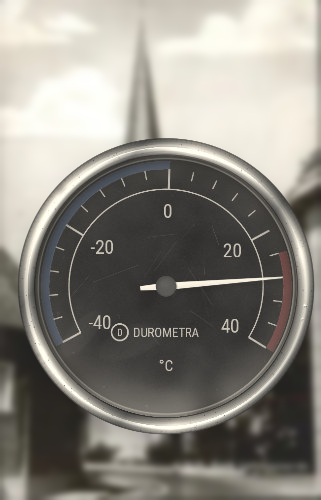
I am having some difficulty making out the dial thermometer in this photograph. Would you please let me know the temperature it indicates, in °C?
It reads 28 °C
